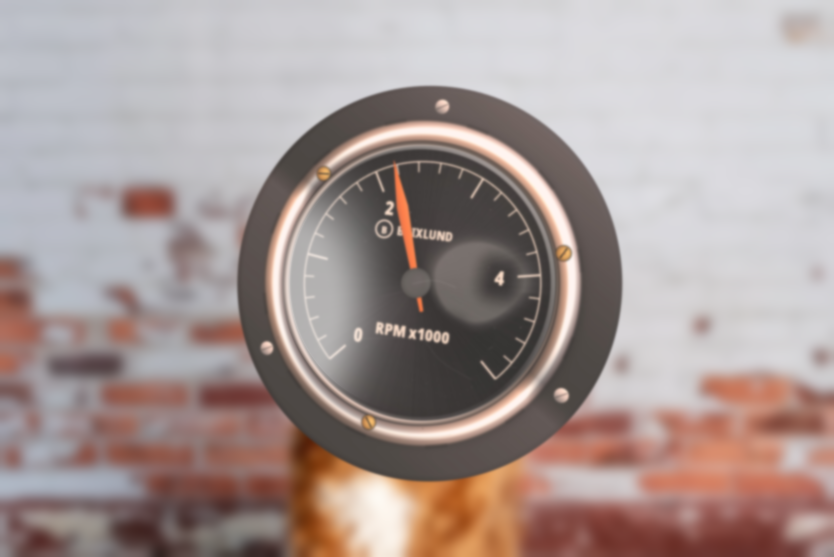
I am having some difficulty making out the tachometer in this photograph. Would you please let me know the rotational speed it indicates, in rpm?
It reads 2200 rpm
